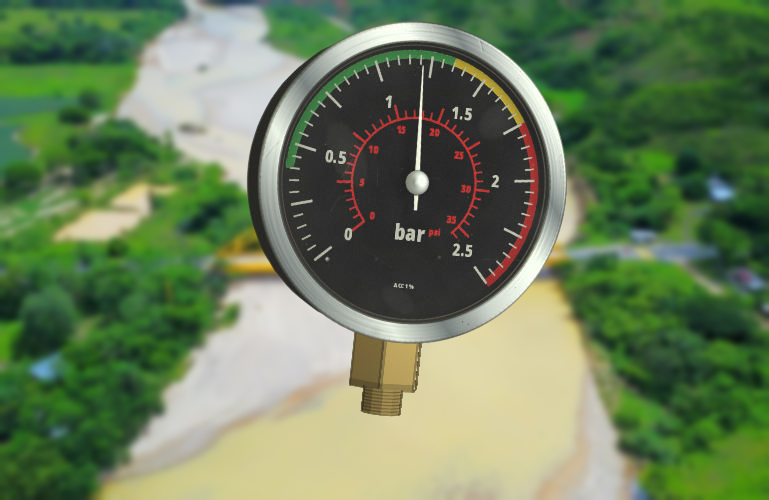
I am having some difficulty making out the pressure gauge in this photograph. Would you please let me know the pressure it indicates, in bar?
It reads 1.2 bar
